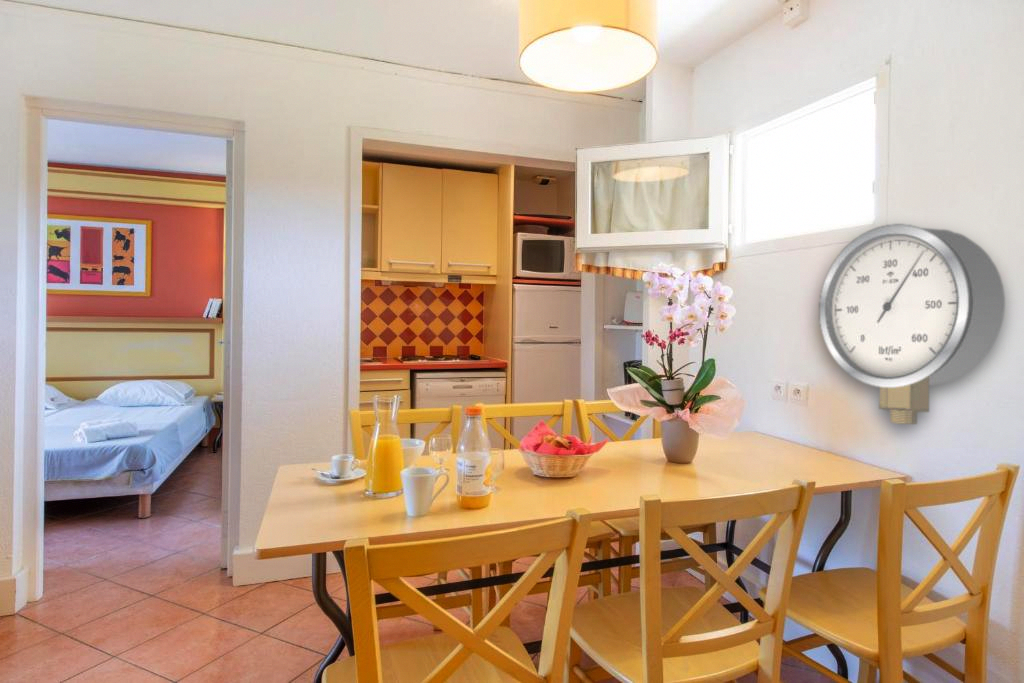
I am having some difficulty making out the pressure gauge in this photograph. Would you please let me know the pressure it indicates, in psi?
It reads 380 psi
